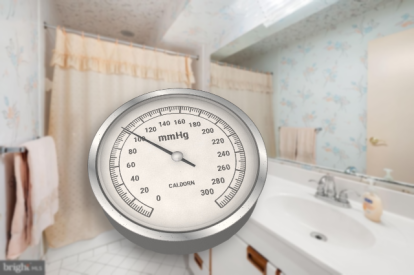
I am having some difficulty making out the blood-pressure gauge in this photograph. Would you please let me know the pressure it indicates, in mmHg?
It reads 100 mmHg
